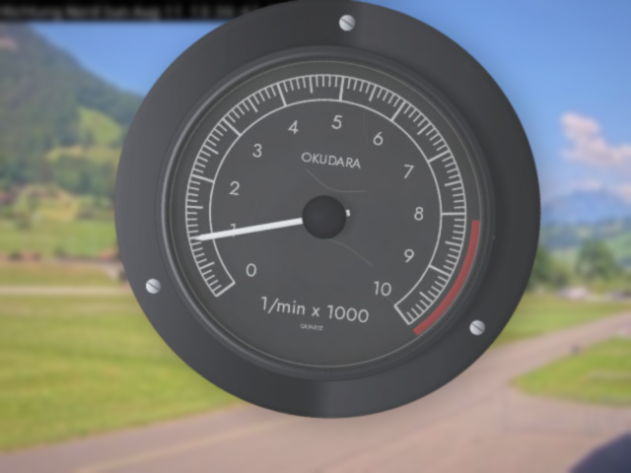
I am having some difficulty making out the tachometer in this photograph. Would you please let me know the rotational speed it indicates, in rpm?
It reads 1000 rpm
